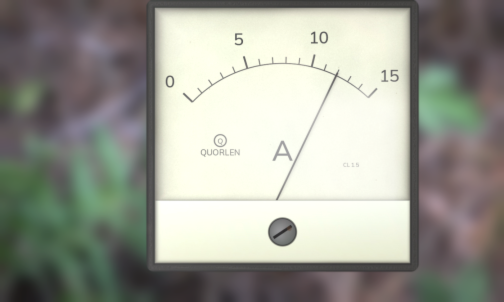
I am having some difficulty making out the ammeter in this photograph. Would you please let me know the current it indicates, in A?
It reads 12 A
